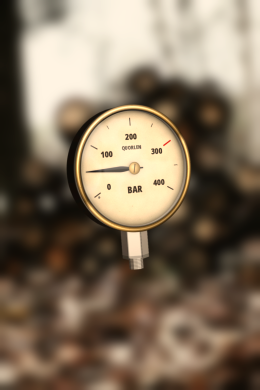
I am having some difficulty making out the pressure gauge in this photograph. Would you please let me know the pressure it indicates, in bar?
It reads 50 bar
